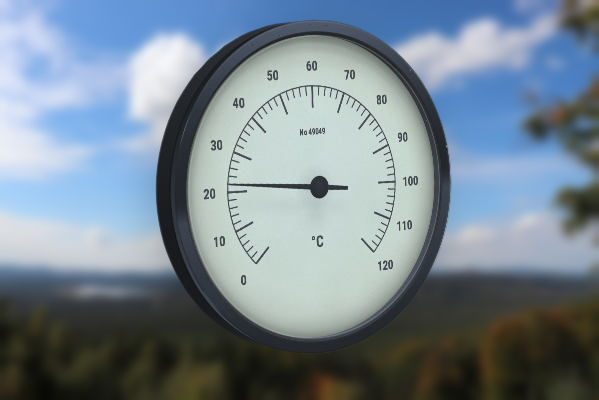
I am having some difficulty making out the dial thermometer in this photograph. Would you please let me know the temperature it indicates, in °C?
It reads 22 °C
